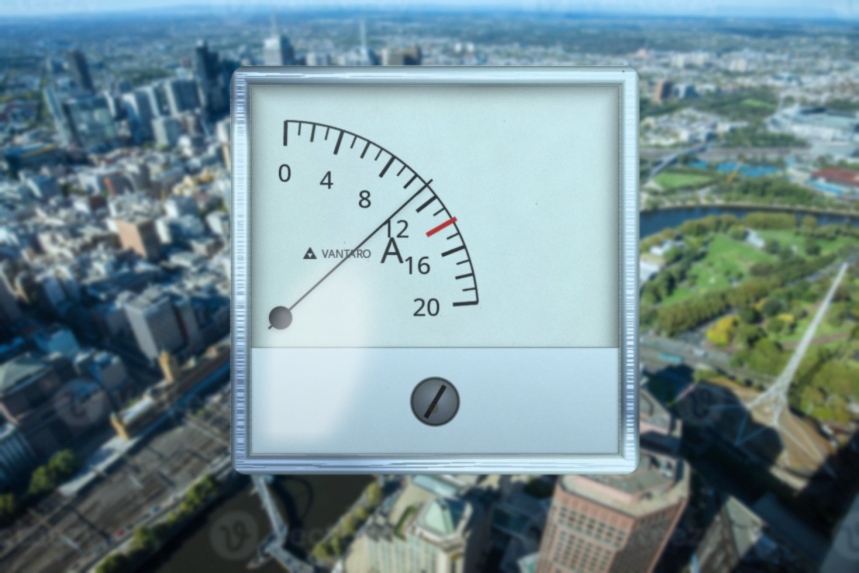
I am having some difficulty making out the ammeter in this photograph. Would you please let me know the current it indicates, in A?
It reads 11 A
